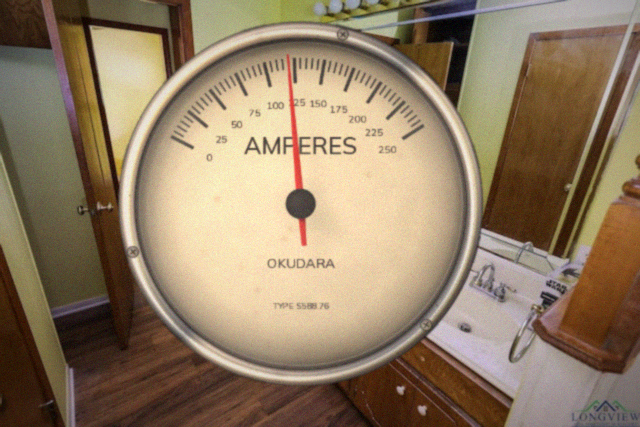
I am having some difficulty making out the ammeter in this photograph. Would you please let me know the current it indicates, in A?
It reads 120 A
